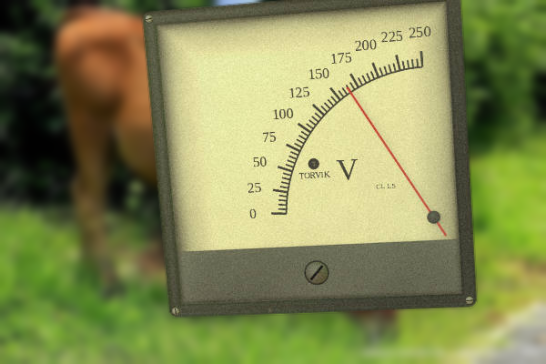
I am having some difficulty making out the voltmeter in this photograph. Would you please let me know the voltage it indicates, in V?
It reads 165 V
